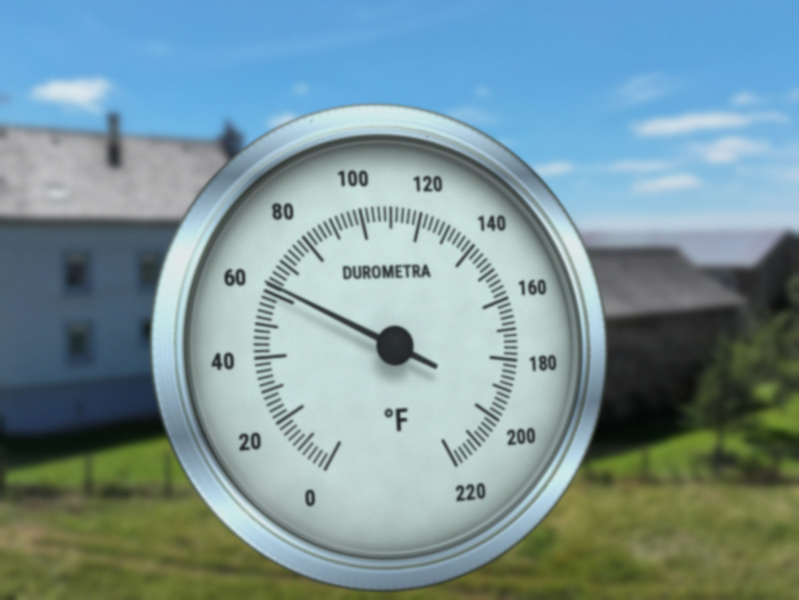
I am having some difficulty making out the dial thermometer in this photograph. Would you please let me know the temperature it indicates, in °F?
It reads 62 °F
